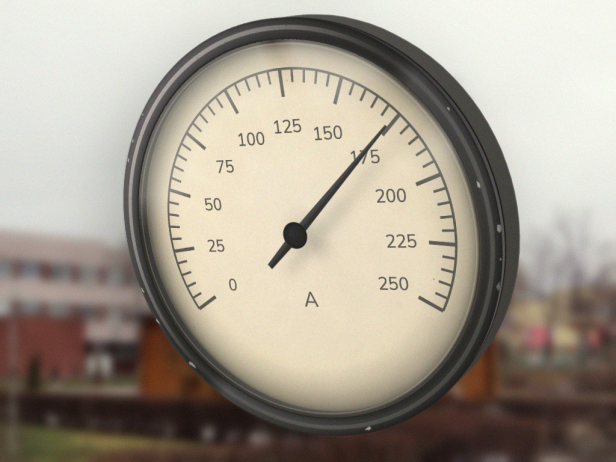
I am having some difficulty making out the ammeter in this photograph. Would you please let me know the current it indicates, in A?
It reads 175 A
